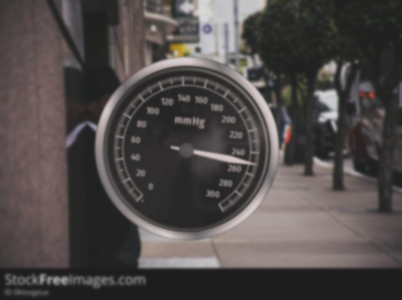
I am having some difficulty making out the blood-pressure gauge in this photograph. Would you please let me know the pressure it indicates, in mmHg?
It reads 250 mmHg
